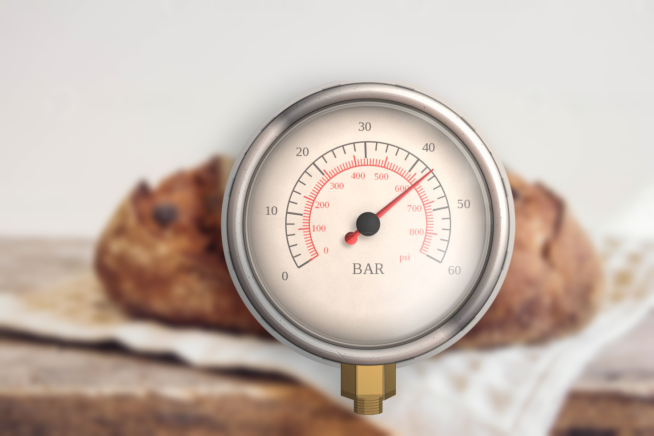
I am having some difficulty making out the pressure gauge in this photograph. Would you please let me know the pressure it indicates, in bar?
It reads 43 bar
